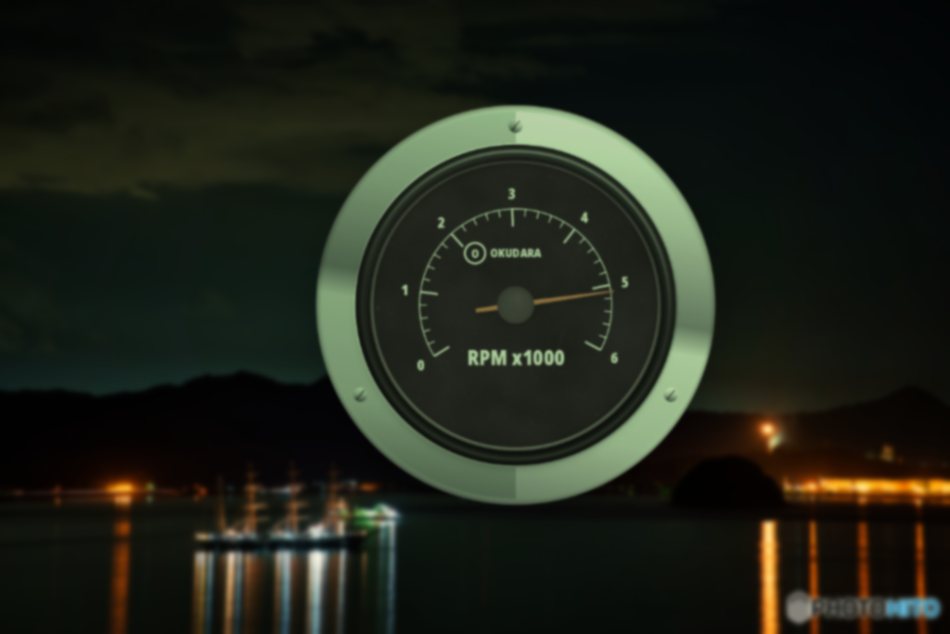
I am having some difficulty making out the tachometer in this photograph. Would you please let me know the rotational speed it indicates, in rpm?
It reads 5100 rpm
